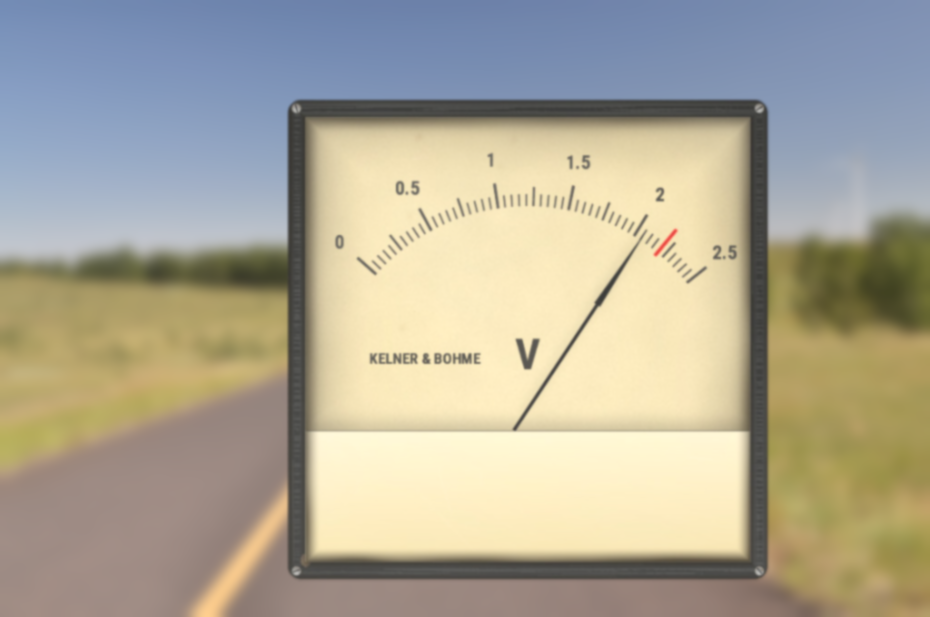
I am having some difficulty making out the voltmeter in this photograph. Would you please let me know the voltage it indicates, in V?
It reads 2.05 V
